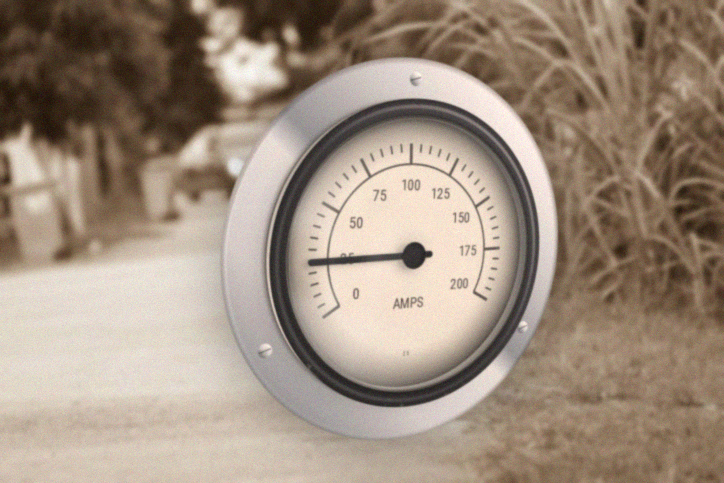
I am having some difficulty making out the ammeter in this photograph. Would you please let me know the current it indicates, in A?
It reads 25 A
